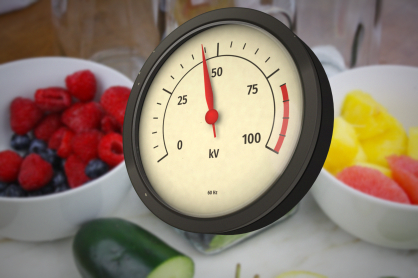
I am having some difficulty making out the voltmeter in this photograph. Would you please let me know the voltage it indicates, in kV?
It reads 45 kV
